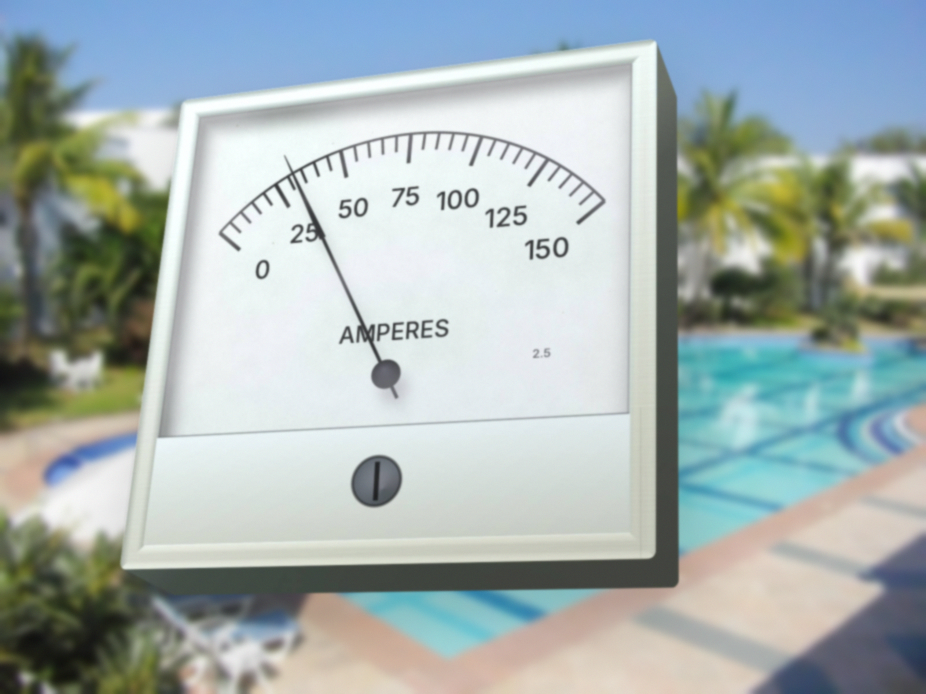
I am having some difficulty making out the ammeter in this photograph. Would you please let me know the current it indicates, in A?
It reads 32.5 A
